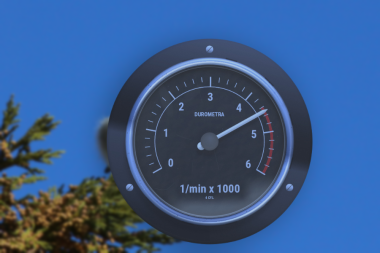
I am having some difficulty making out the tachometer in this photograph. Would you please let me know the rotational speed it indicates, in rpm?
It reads 4500 rpm
